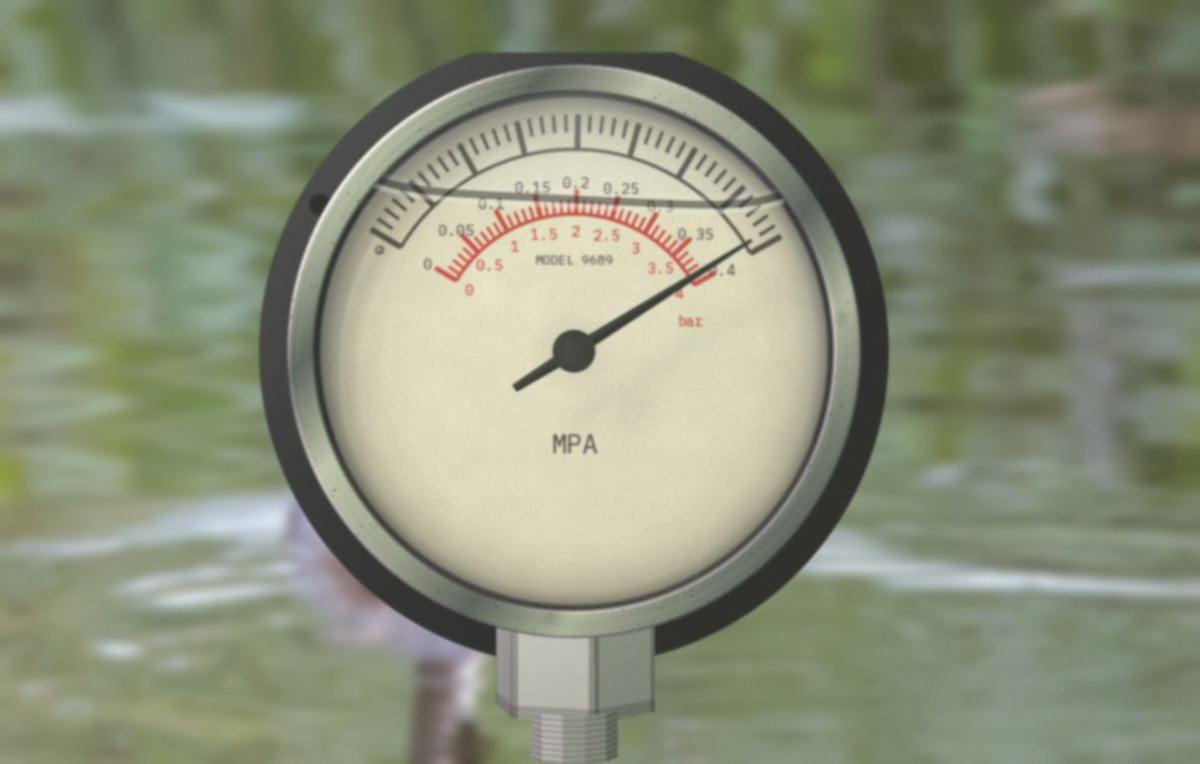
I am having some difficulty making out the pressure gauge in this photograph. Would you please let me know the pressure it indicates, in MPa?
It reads 0.39 MPa
